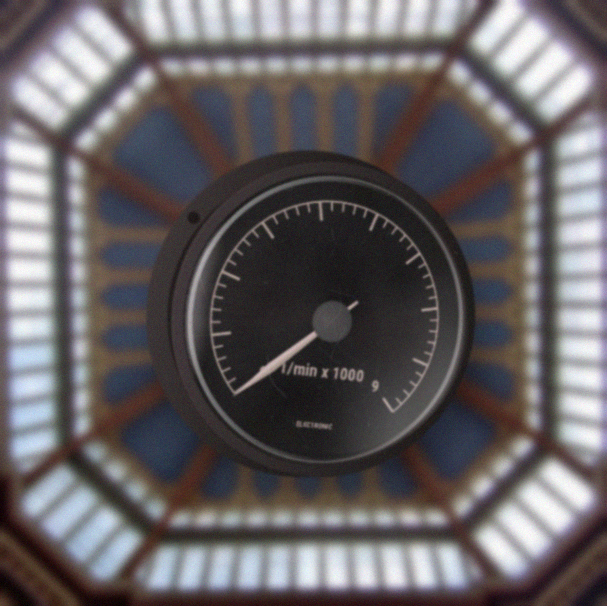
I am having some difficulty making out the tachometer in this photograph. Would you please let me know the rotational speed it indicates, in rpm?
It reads 0 rpm
